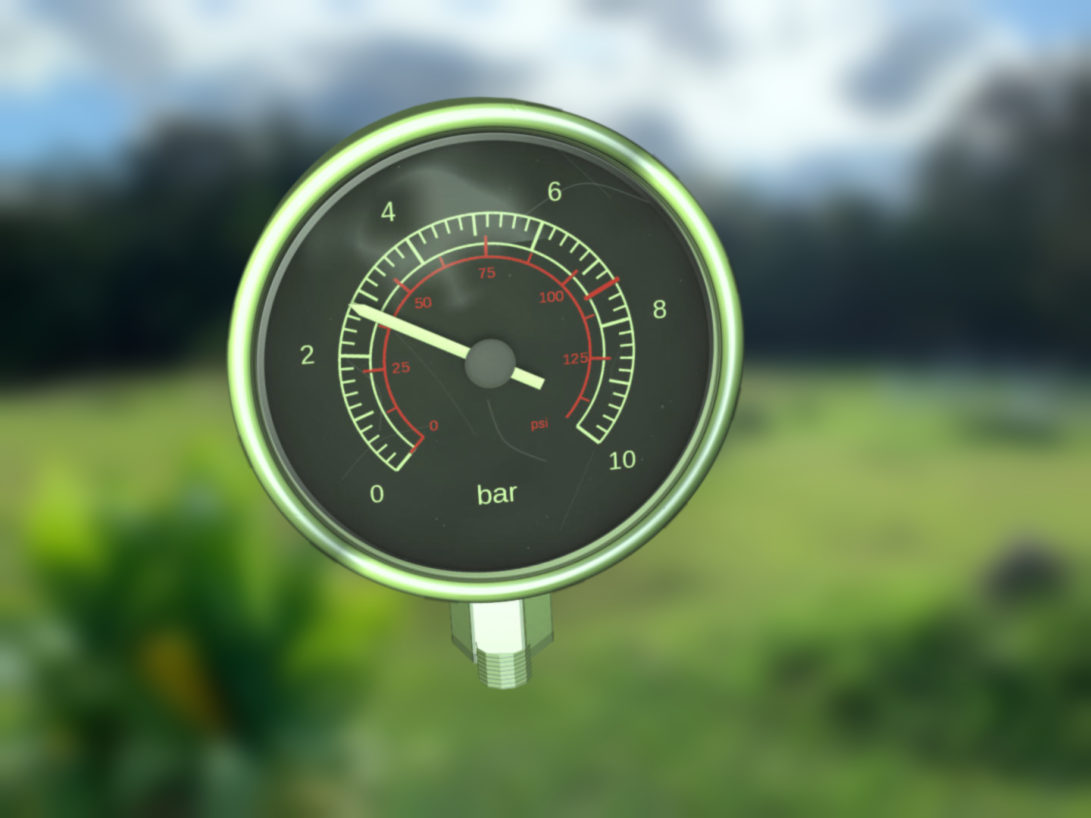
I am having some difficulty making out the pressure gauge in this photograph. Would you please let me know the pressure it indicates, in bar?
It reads 2.8 bar
